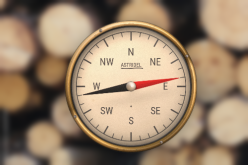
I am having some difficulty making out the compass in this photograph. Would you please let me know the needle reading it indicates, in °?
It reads 80 °
